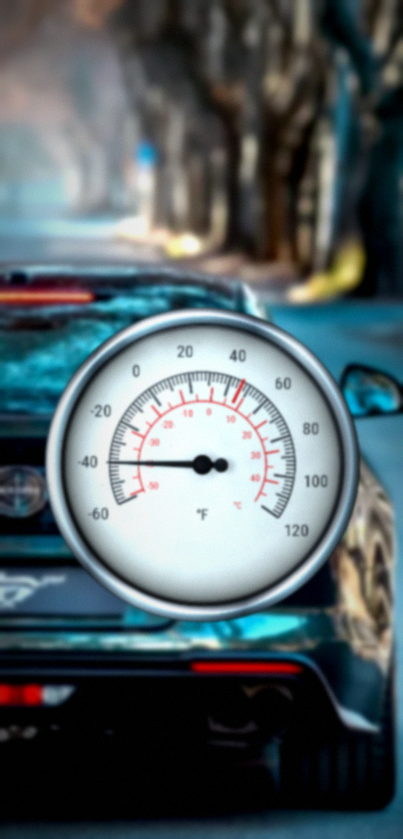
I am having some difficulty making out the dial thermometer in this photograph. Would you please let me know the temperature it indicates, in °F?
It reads -40 °F
